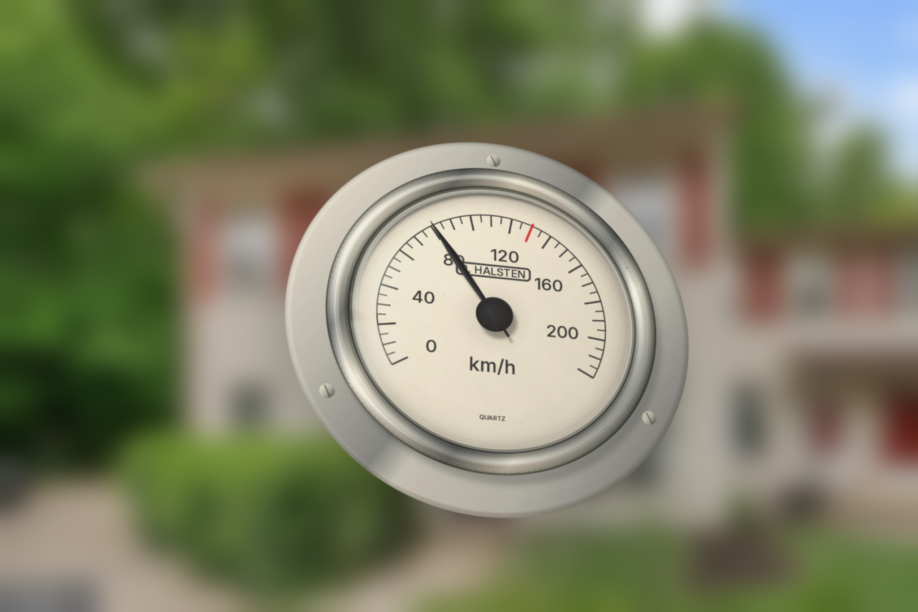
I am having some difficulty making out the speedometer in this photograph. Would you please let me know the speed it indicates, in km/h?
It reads 80 km/h
